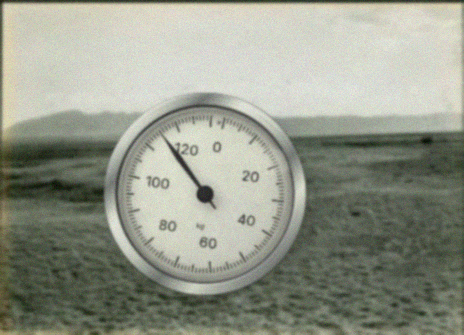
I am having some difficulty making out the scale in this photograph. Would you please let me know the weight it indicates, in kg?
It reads 115 kg
